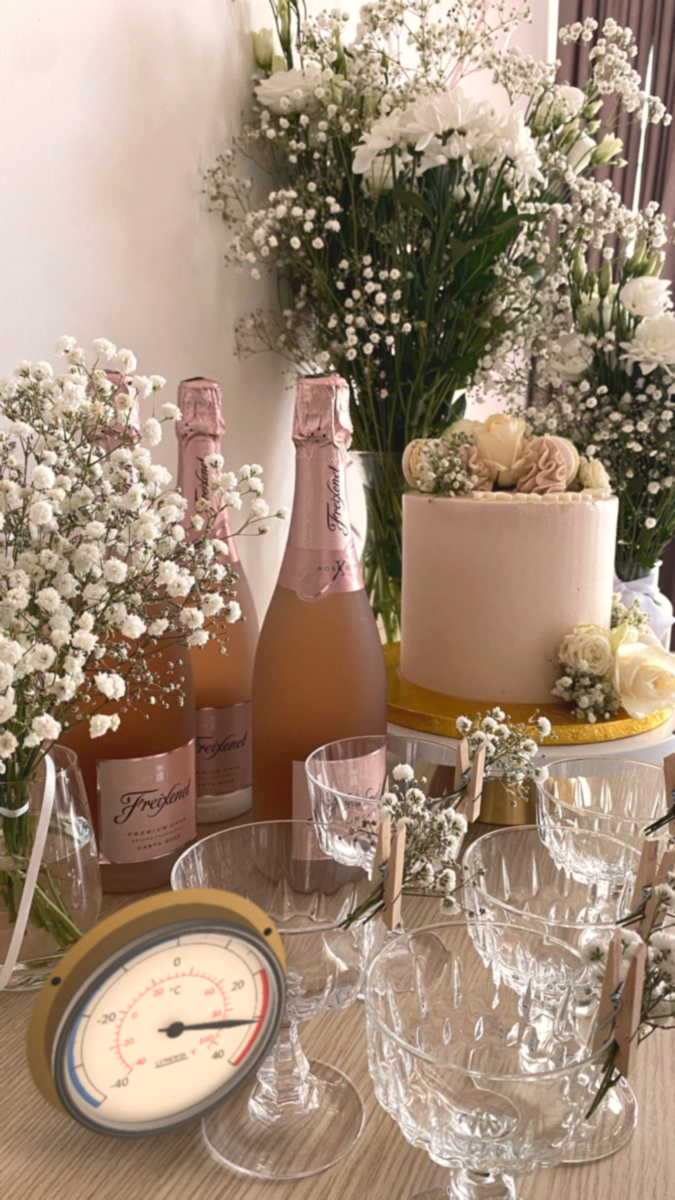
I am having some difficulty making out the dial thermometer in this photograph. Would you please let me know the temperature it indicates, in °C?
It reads 30 °C
